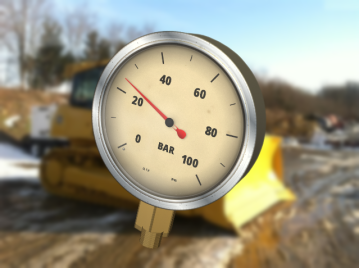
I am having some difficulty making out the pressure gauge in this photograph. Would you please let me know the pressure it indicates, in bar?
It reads 25 bar
